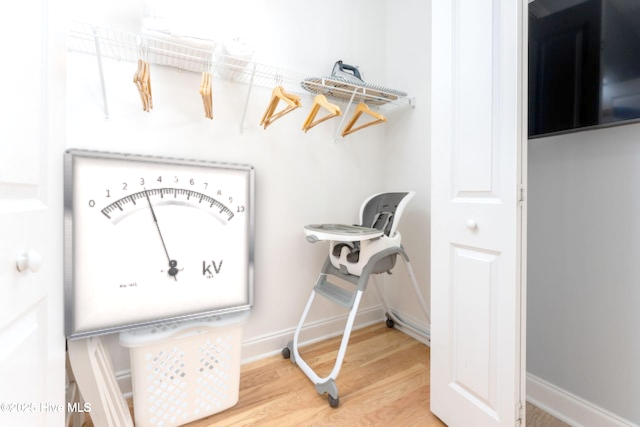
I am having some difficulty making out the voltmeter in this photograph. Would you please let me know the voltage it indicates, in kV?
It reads 3 kV
